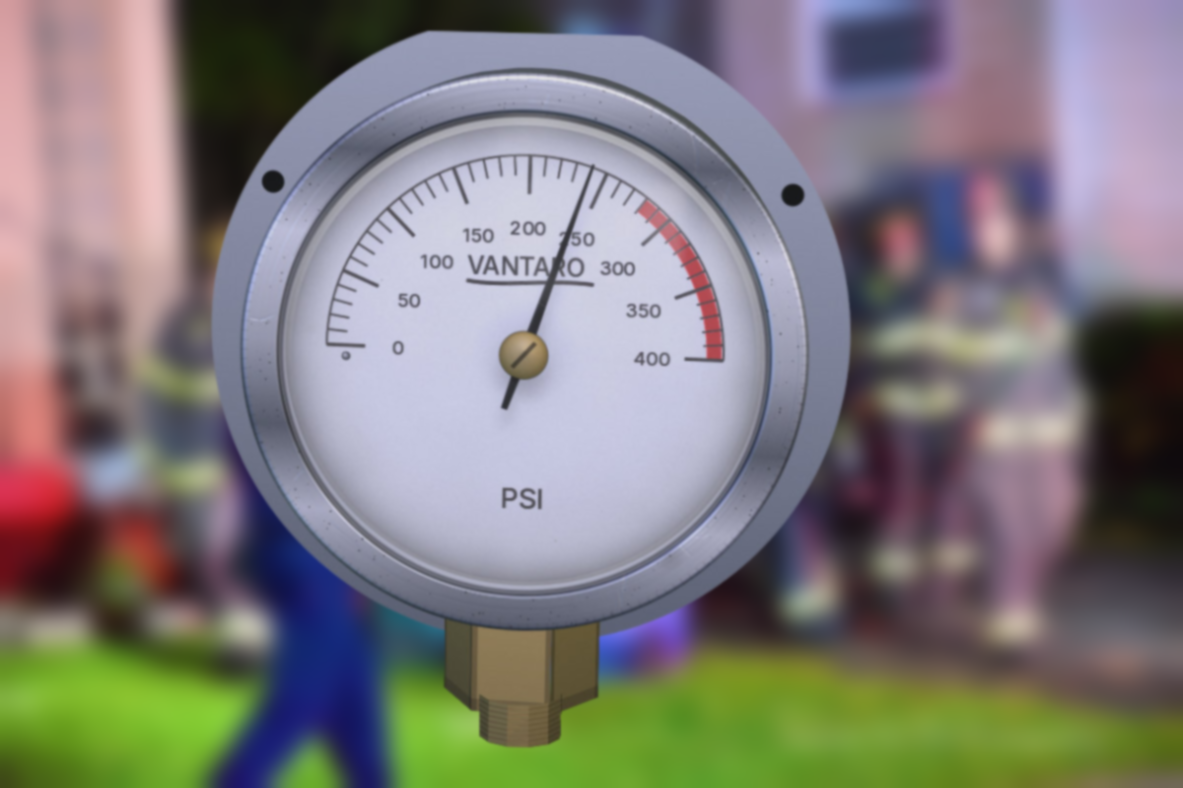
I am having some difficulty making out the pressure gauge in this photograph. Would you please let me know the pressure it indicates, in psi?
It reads 240 psi
